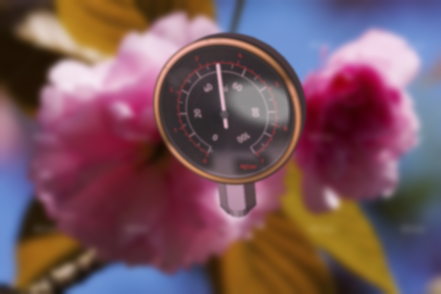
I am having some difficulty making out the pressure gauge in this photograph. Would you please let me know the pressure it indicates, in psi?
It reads 50 psi
